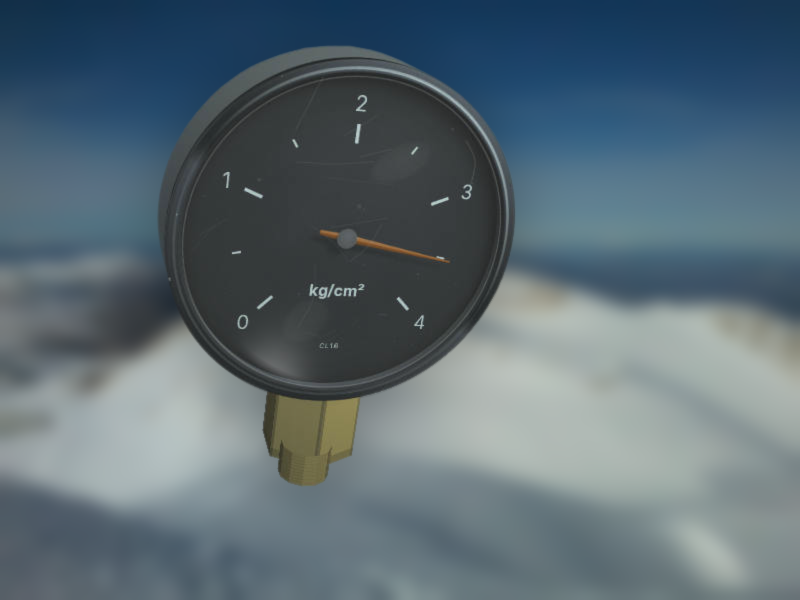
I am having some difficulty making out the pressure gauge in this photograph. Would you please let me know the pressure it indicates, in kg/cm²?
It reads 3.5 kg/cm²
